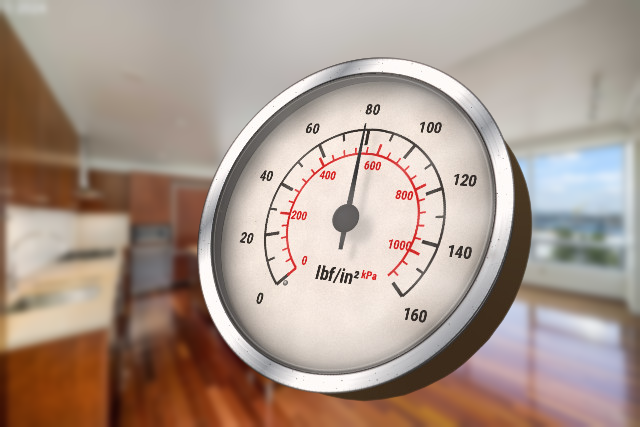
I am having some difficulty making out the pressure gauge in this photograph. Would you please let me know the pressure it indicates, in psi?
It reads 80 psi
